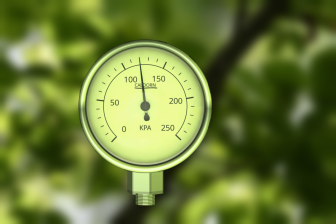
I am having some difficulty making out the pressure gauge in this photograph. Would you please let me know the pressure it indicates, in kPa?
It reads 120 kPa
